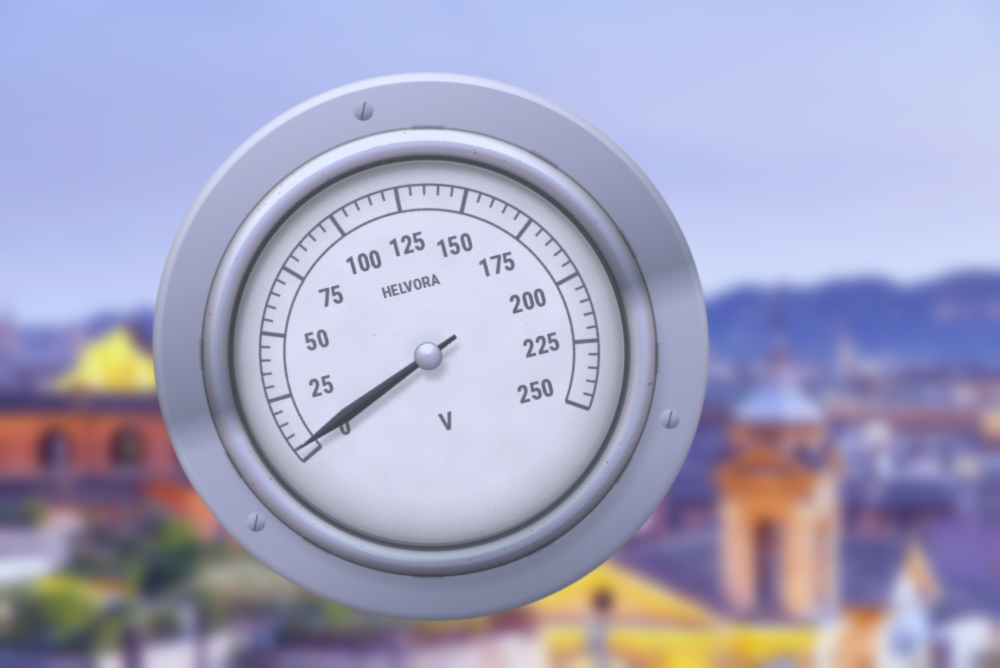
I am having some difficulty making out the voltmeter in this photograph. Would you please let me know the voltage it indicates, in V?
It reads 5 V
